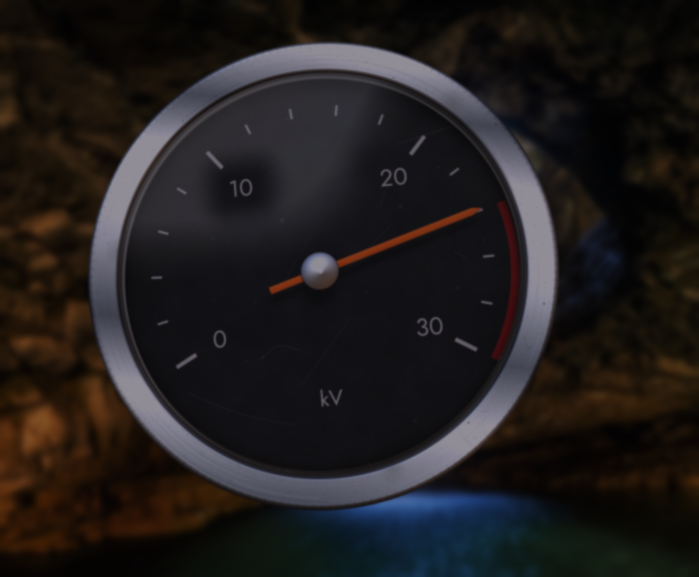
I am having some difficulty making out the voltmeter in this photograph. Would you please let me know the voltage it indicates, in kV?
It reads 24 kV
